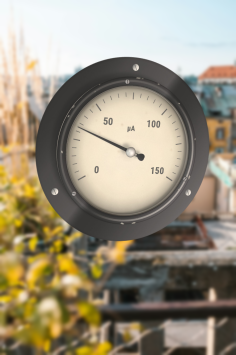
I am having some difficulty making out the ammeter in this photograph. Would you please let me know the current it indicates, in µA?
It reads 32.5 µA
